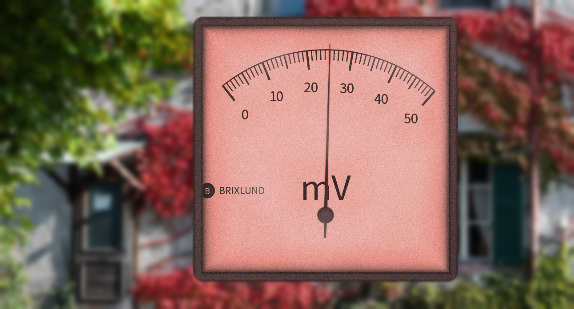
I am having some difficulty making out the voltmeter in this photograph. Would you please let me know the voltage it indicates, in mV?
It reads 25 mV
